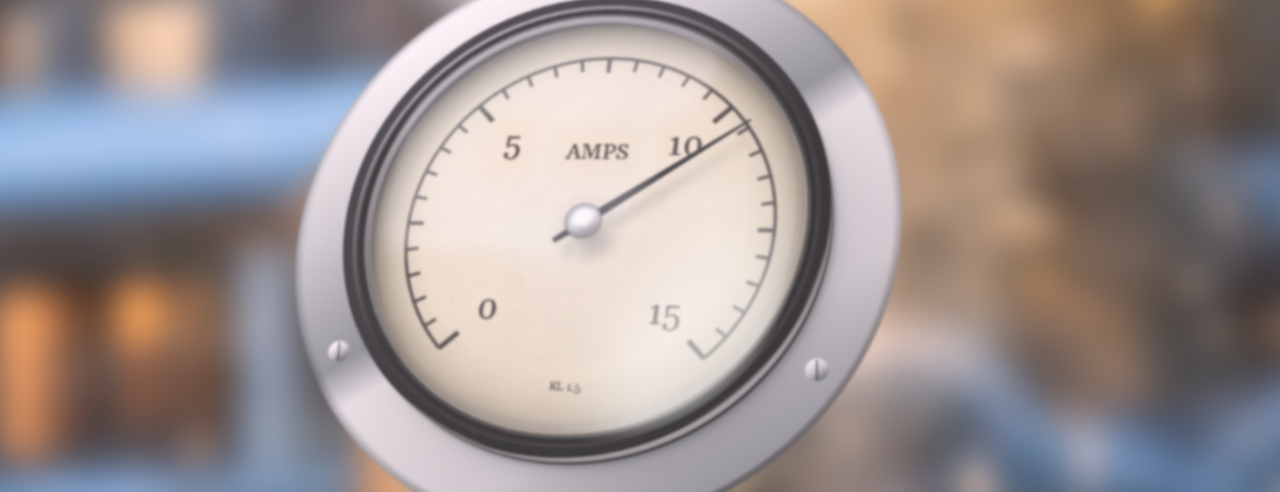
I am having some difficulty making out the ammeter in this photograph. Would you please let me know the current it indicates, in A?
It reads 10.5 A
